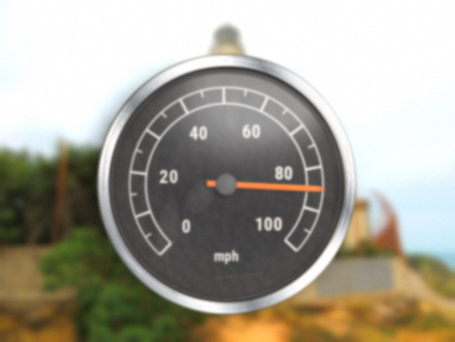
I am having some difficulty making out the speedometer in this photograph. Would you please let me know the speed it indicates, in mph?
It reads 85 mph
